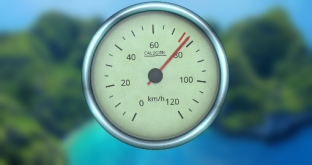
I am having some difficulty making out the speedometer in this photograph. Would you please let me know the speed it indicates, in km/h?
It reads 77.5 km/h
